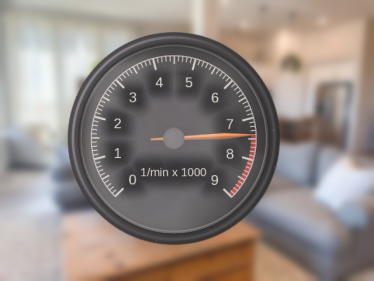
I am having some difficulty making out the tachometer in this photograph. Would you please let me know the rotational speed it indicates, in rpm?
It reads 7400 rpm
